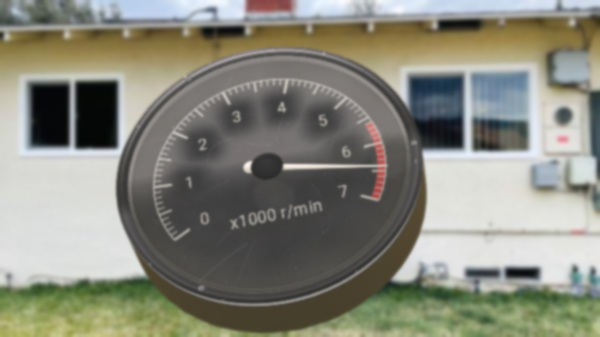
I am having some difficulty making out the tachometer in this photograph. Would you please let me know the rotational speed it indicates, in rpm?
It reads 6500 rpm
